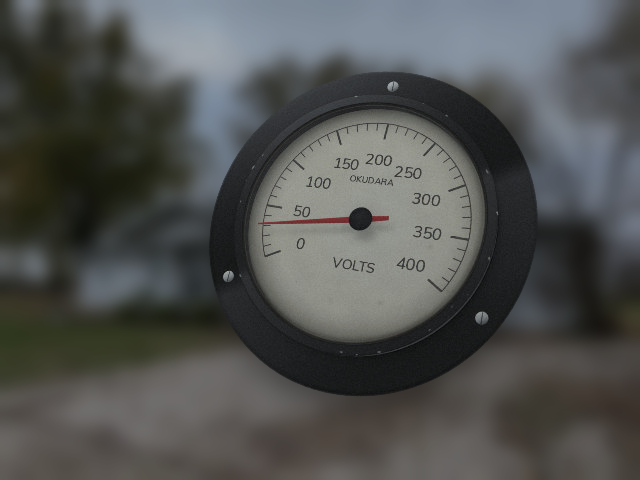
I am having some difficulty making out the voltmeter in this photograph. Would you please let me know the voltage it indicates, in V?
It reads 30 V
